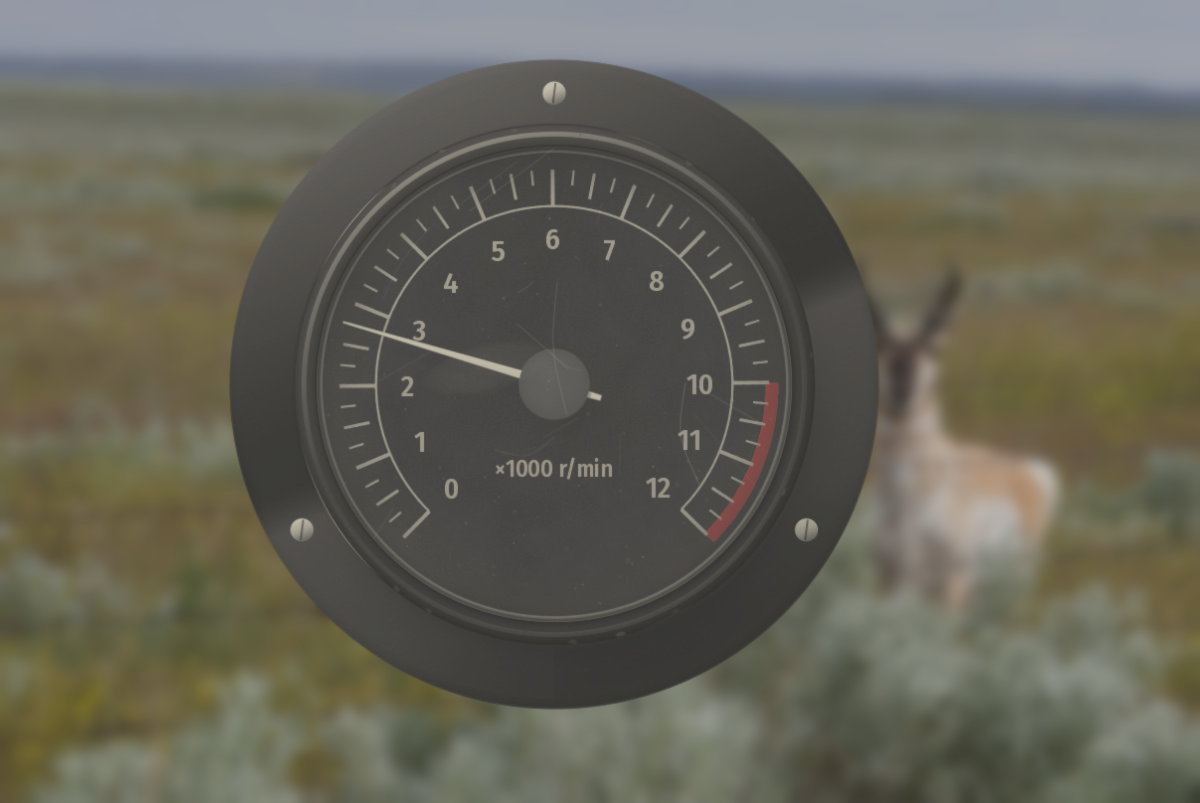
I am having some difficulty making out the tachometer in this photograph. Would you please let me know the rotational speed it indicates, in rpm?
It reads 2750 rpm
